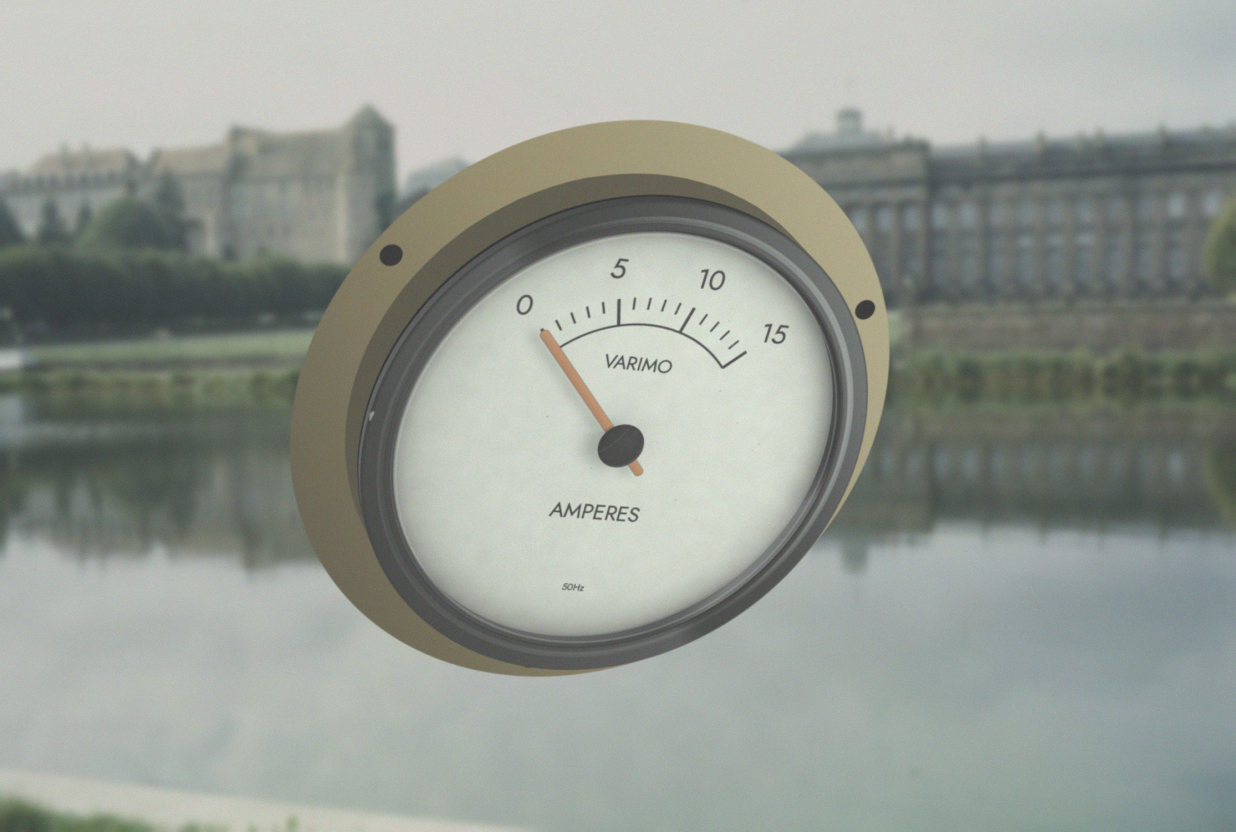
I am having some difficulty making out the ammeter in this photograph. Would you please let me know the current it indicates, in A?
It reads 0 A
